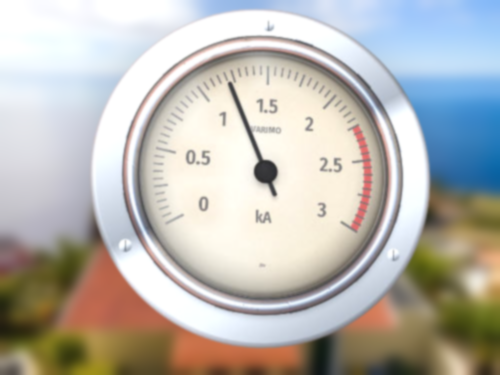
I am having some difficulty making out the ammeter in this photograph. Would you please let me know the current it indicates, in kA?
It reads 1.2 kA
